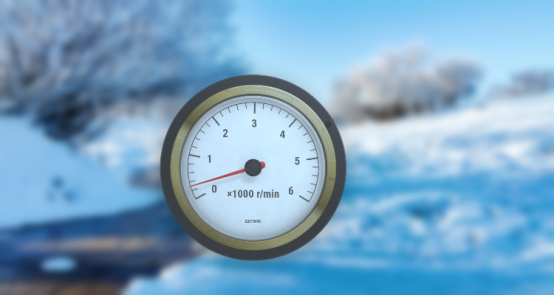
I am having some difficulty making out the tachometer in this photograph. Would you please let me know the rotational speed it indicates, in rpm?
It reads 300 rpm
